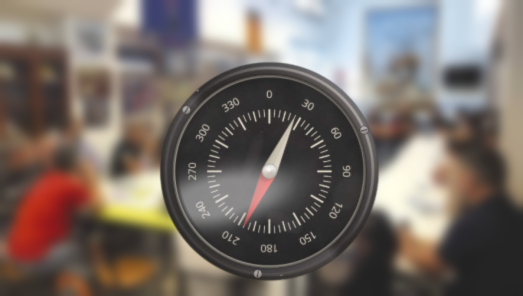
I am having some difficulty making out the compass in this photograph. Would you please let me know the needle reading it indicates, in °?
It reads 205 °
